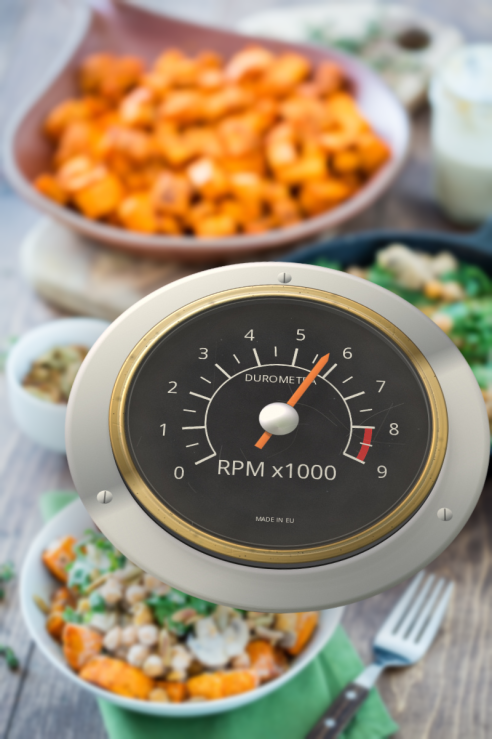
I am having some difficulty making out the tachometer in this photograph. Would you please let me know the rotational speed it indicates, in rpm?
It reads 5750 rpm
